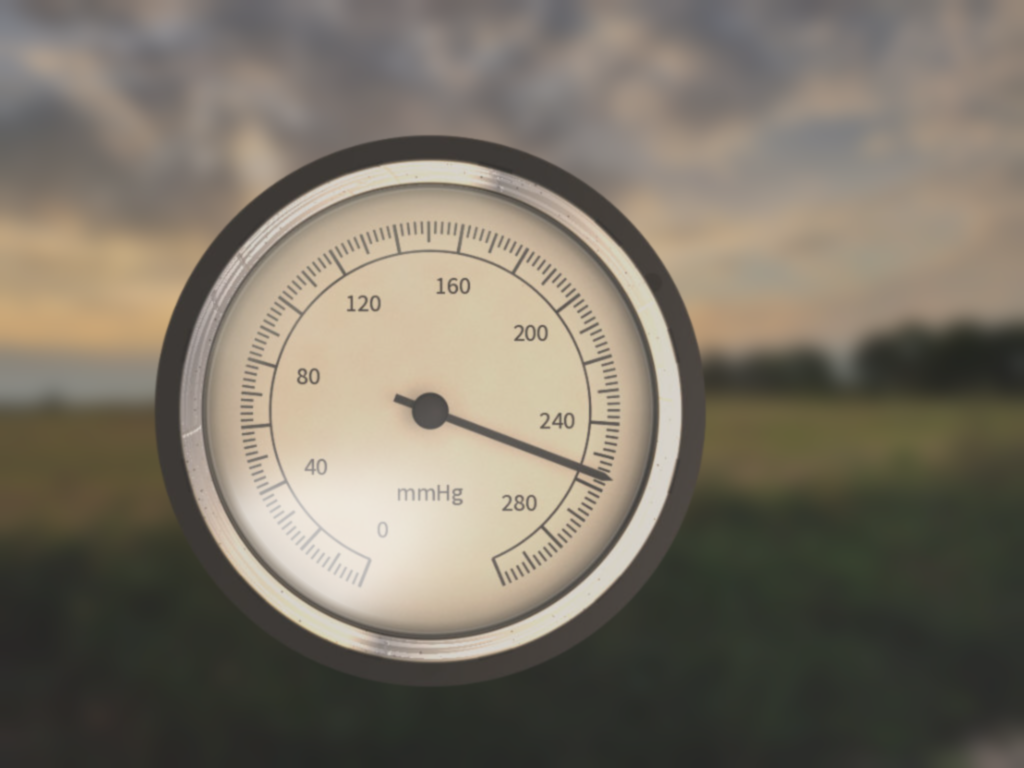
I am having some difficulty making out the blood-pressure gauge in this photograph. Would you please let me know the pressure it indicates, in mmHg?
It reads 256 mmHg
